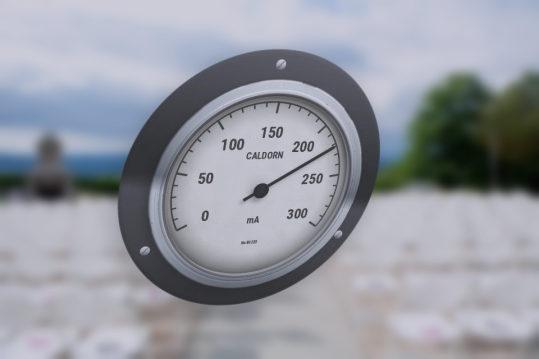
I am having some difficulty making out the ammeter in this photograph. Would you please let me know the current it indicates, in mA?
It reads 220 mA
